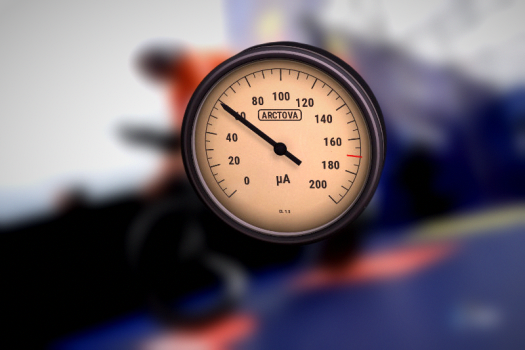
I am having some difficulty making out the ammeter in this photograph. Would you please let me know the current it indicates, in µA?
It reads 60 µA
